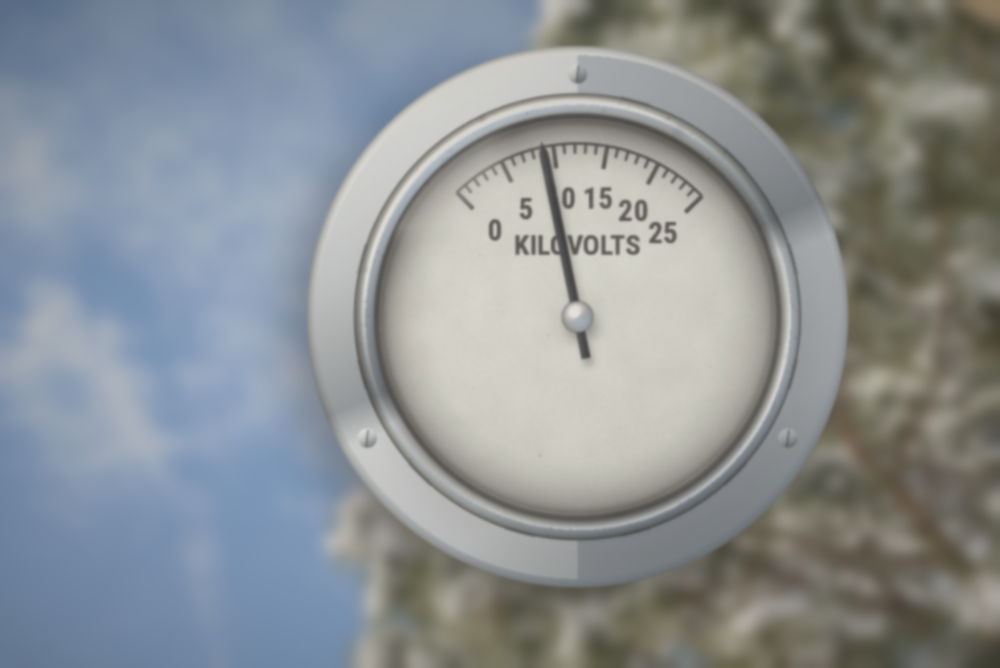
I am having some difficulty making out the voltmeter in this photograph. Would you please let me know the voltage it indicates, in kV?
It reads 9 kV
